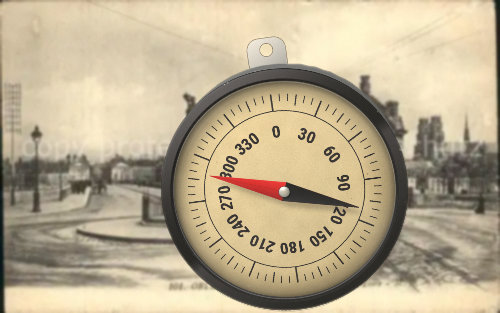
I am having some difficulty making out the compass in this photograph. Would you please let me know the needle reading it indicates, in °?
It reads 290 °
